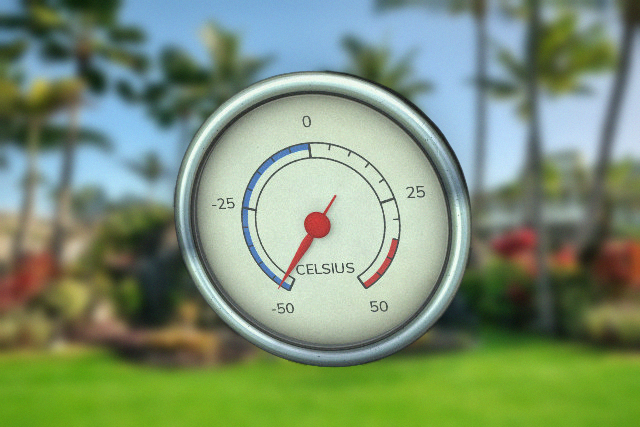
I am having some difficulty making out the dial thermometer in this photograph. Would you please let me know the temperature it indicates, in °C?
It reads -47.5 °C
